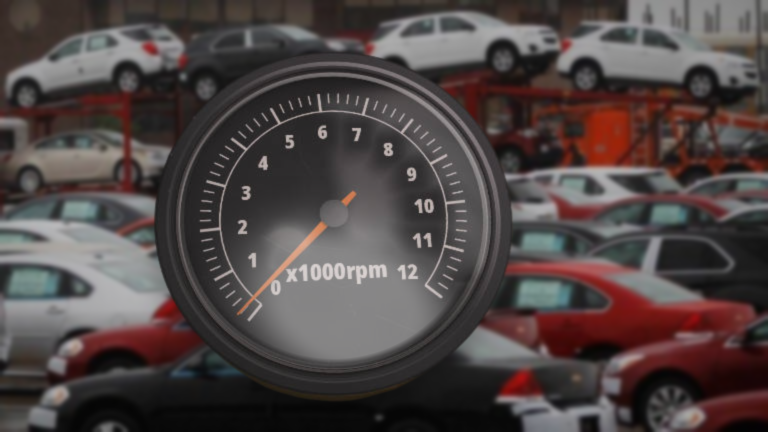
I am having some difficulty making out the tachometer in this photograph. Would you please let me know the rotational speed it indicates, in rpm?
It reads 200 rpm
